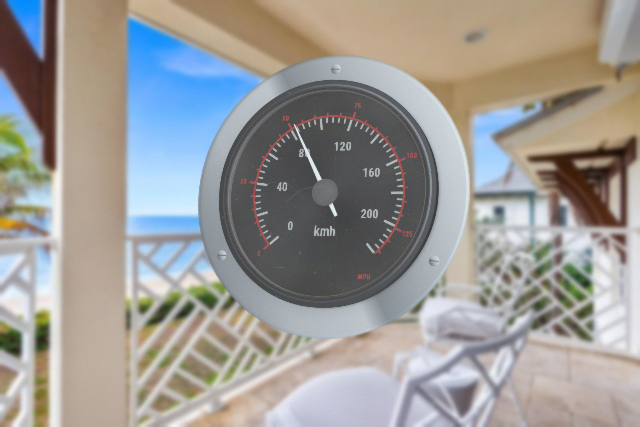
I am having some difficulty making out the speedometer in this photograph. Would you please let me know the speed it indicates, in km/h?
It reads 84 km/h
